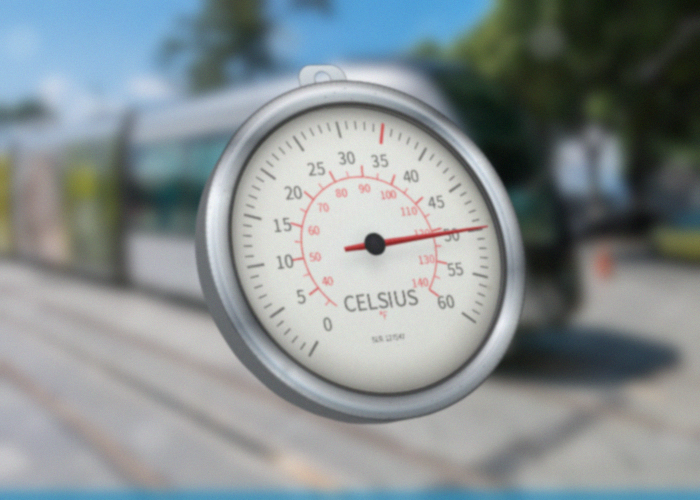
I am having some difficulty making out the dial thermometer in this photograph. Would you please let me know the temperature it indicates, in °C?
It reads 50 °C
